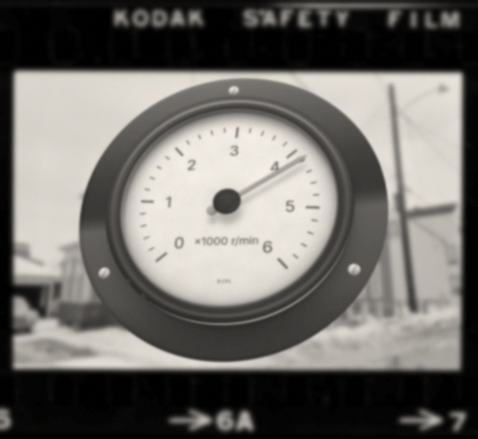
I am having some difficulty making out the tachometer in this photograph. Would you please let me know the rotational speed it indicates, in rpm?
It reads 4200 rpm
